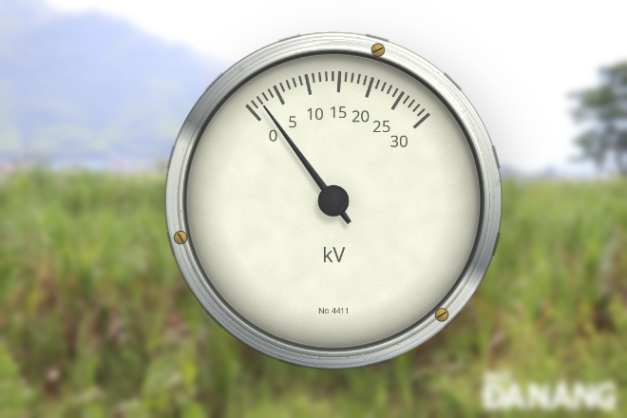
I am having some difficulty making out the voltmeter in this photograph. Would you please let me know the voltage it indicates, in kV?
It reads 2 kV
